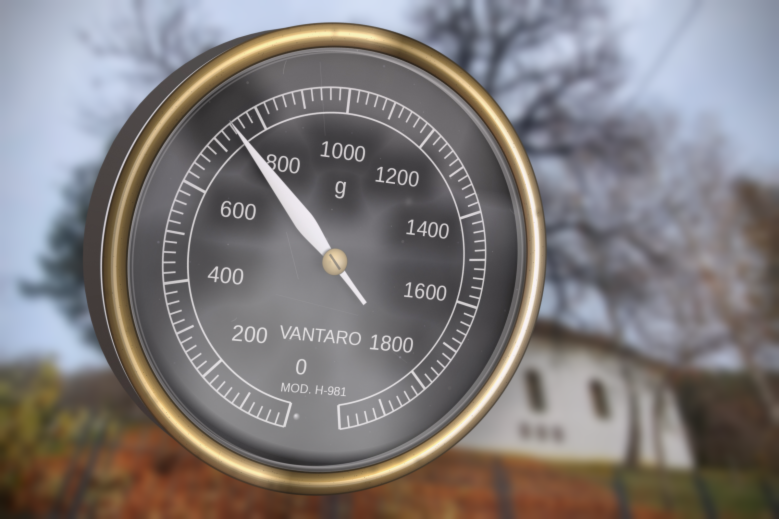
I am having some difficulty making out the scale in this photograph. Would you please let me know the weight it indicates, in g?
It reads 740 g
